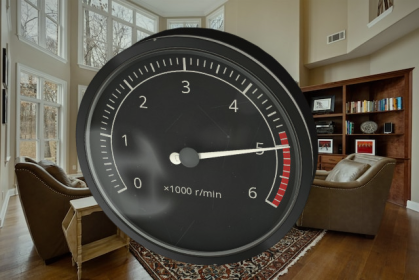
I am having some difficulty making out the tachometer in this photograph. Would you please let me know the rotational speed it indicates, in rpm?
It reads 5000 rpm
